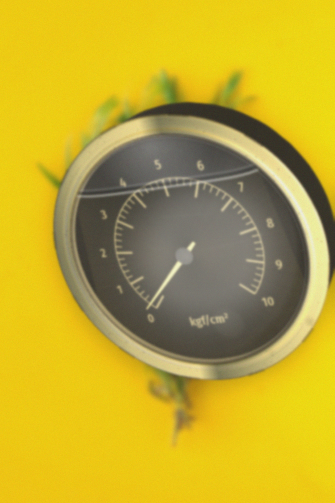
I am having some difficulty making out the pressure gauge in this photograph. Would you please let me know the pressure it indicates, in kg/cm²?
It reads 0.2 kg/cm²
